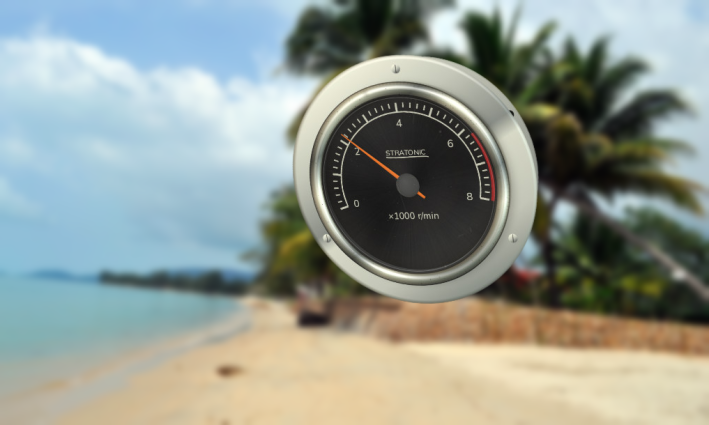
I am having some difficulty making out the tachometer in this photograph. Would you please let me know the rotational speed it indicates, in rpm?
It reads 2200 rpm
